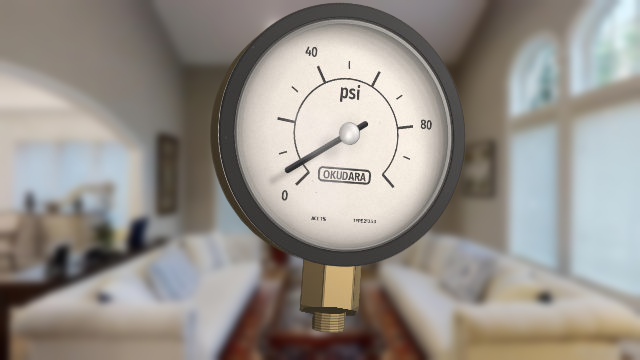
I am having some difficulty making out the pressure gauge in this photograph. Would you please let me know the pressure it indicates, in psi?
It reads 5 psi
